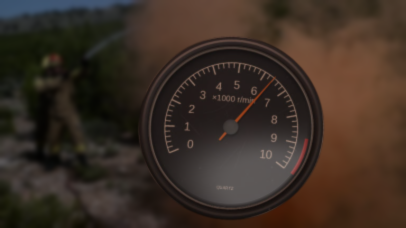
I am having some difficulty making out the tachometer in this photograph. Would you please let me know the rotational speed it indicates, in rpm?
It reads 6400 rpm
